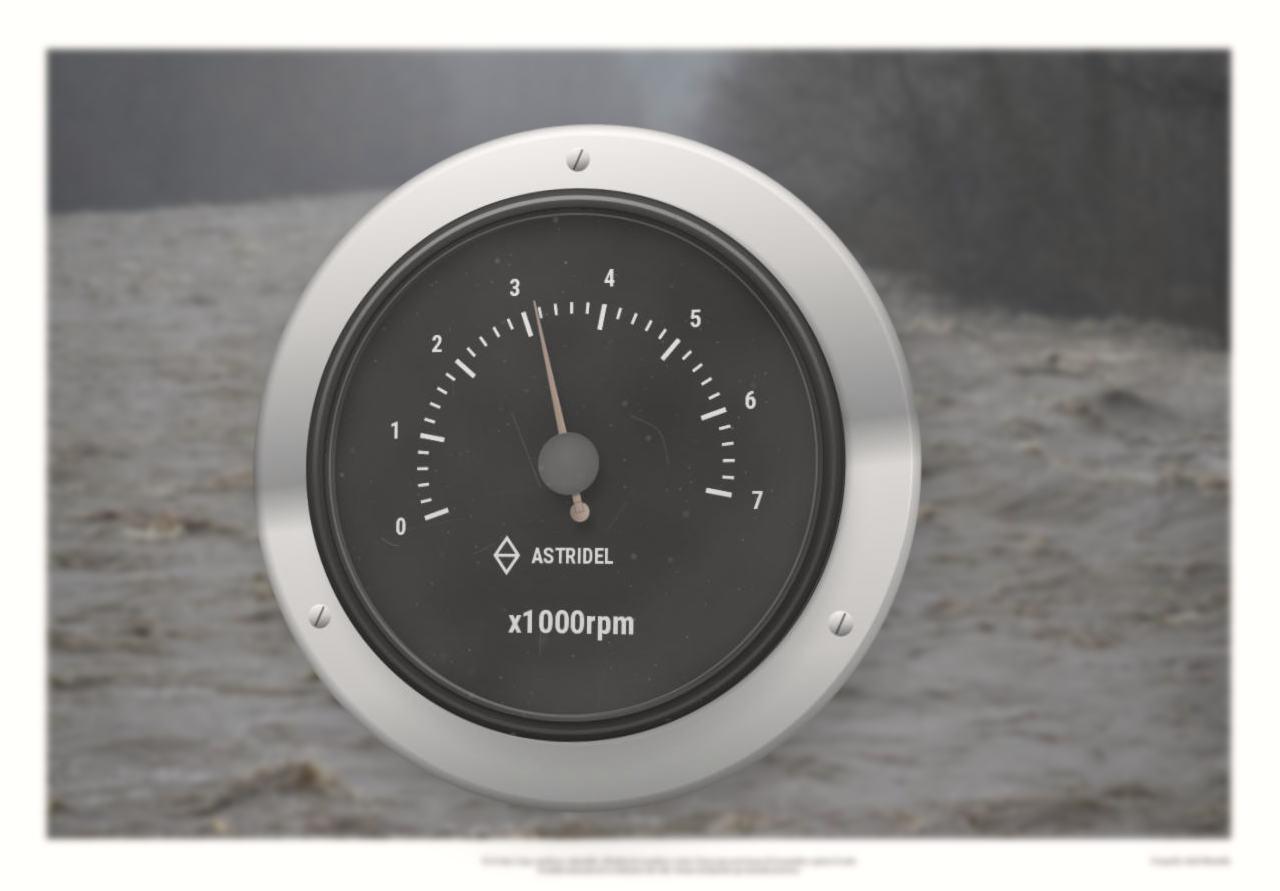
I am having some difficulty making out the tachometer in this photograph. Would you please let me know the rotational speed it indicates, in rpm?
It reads 3200 rpm
